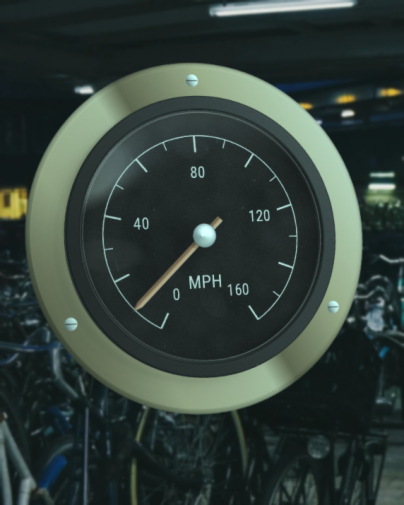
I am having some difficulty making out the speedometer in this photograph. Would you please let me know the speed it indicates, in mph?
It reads 10 mph
